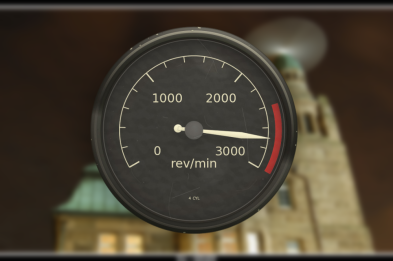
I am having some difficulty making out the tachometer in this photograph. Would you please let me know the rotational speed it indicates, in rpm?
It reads 2700 rpm
